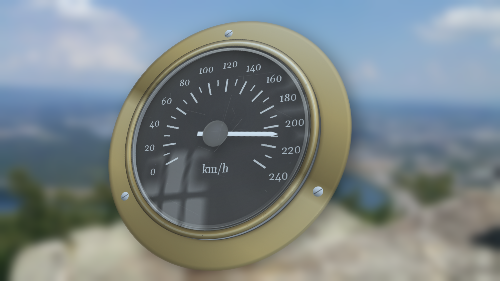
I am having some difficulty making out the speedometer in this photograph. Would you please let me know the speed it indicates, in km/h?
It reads 210 km/h
